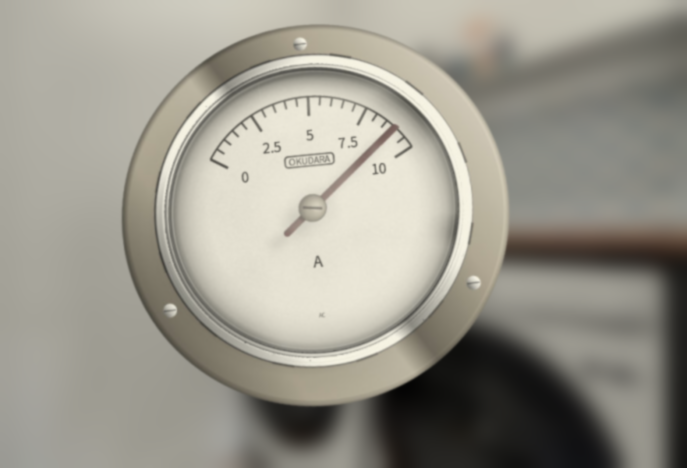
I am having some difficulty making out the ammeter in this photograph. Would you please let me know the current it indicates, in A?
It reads 9 A
